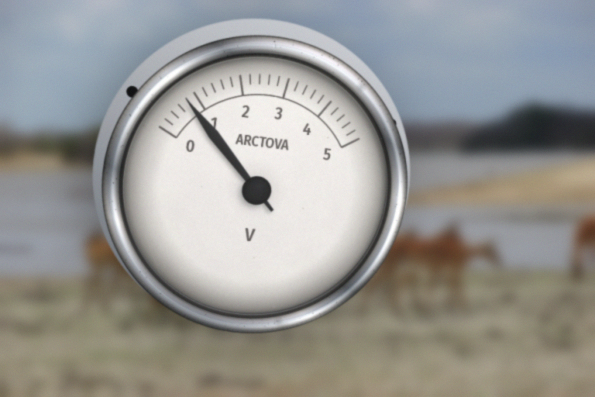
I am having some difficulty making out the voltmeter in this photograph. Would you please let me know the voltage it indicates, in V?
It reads 0.8 V
